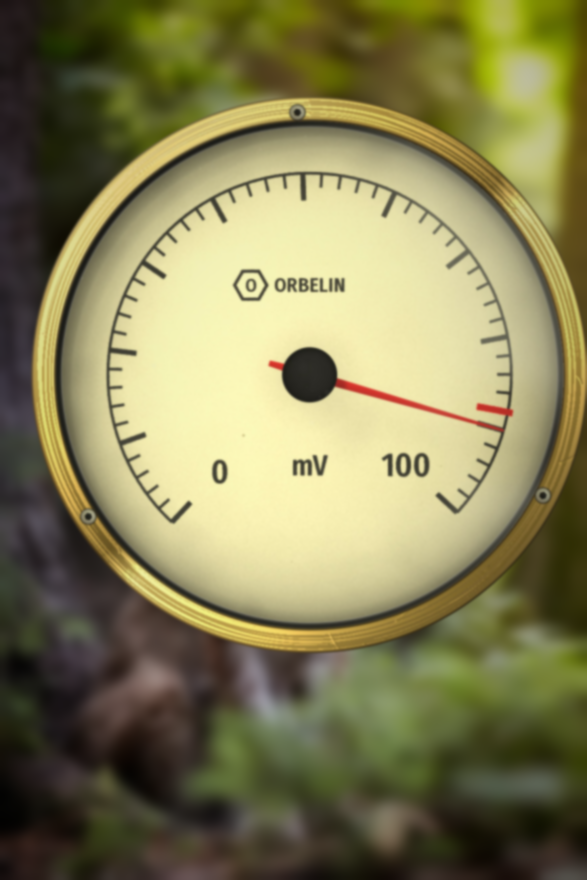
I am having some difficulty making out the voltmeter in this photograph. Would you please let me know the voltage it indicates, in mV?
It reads 90 mV
